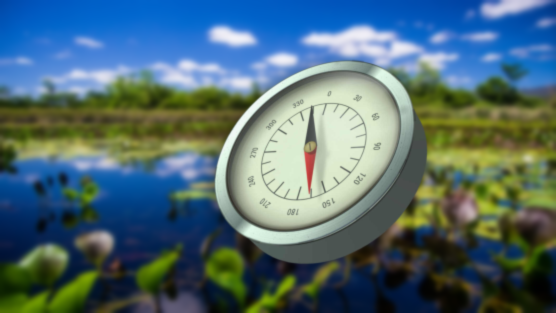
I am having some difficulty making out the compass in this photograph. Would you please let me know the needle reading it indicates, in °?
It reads 165 °
